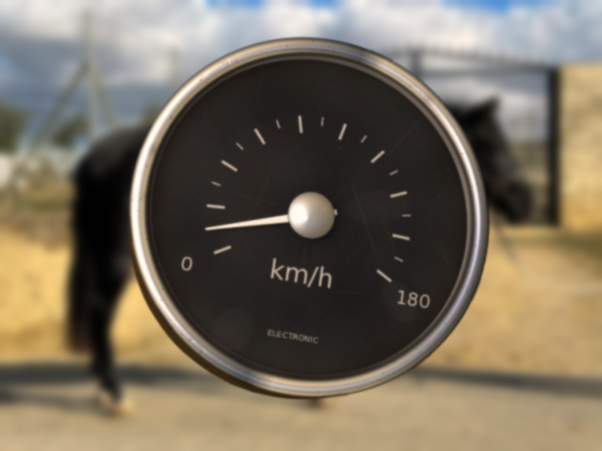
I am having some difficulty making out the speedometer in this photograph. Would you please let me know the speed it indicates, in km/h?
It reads 10 km/h
